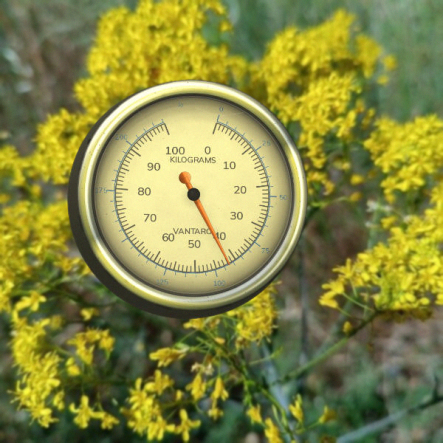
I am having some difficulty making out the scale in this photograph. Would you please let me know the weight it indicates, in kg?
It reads 42 kg
